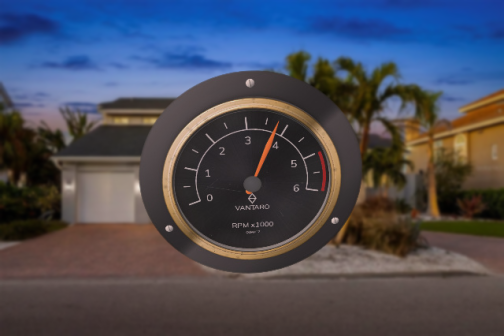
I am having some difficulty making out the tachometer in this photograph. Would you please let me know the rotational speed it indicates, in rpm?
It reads 3750 rpm
